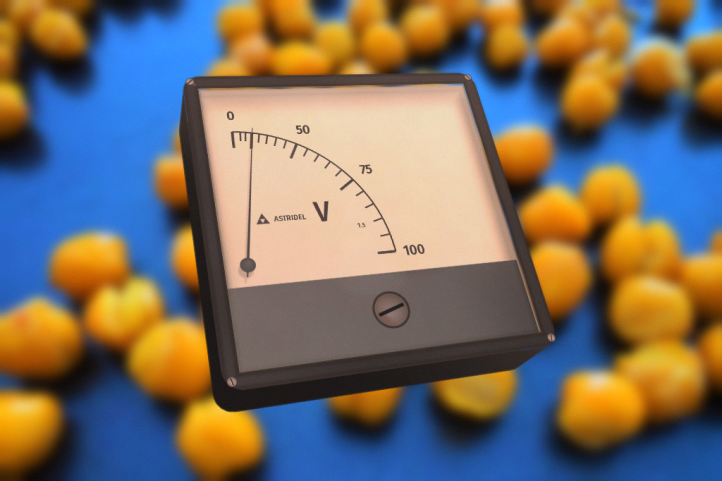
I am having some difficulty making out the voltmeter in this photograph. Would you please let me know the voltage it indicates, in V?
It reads 25 V
